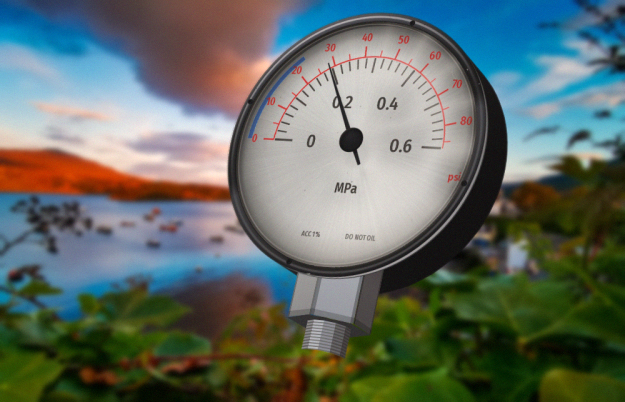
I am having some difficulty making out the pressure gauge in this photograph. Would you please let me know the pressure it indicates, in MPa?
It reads 0.2 MPa
